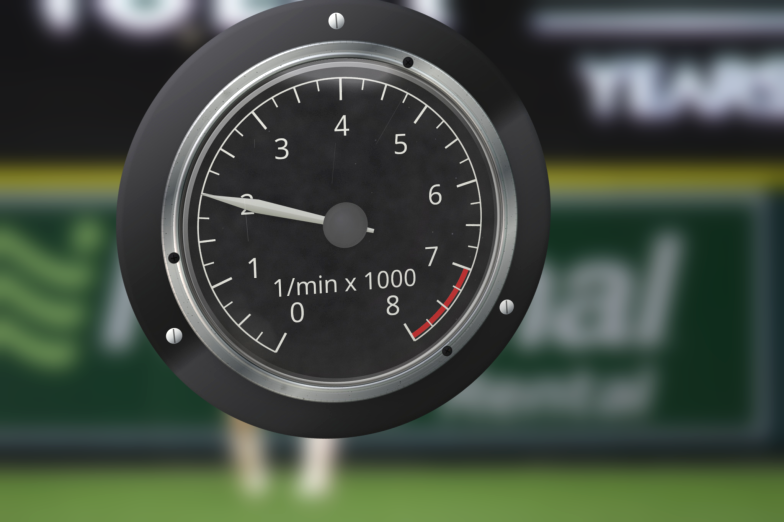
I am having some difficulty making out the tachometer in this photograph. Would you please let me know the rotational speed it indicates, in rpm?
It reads 2000 rpm
